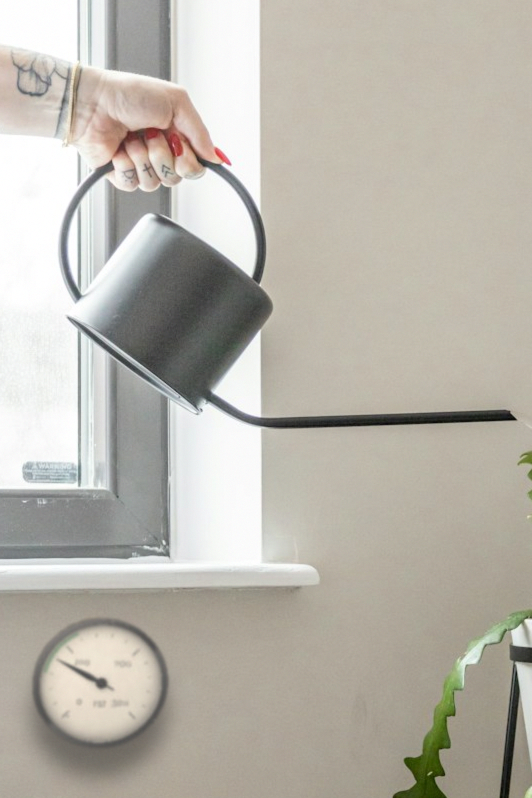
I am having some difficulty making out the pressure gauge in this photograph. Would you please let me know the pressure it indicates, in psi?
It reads 80 psi
